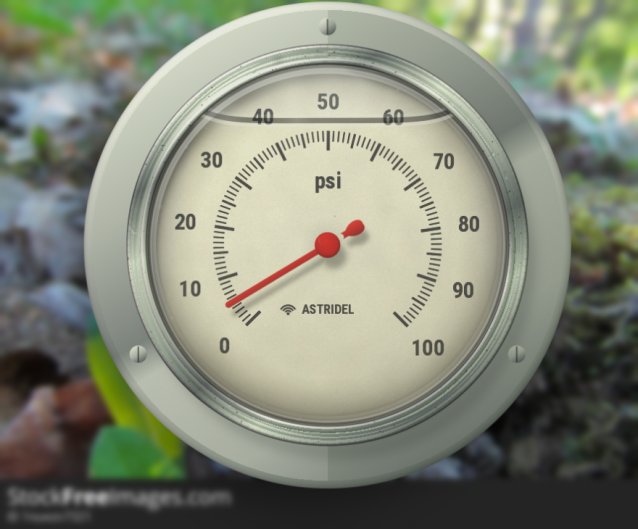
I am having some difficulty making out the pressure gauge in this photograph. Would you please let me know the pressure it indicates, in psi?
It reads 5 psi
